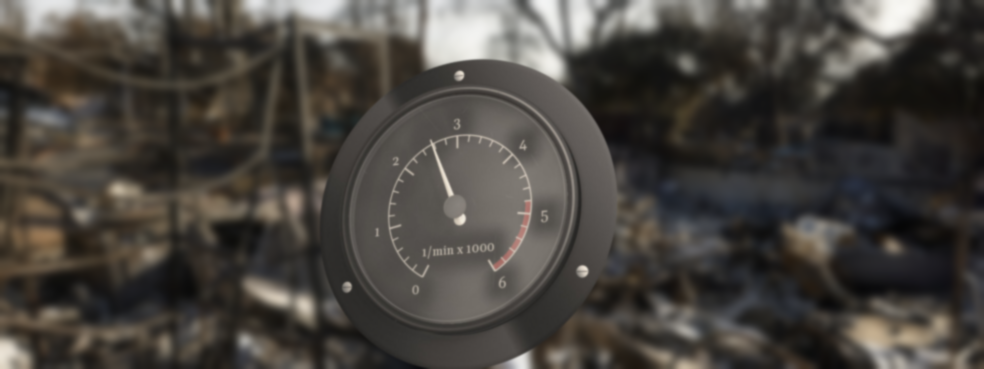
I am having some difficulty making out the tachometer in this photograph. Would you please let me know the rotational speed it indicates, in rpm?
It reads 2600 rpm
